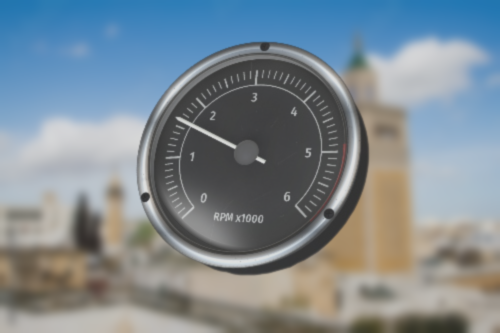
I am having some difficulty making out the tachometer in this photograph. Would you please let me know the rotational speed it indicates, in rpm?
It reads 1600 rpm
